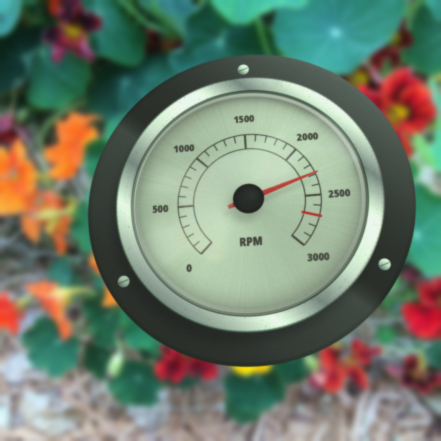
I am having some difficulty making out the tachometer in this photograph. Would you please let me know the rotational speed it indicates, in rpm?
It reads 2300 rpm
